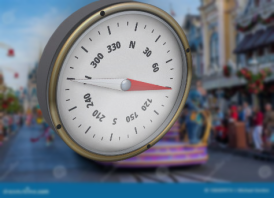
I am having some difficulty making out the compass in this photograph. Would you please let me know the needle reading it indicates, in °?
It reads 90 °
